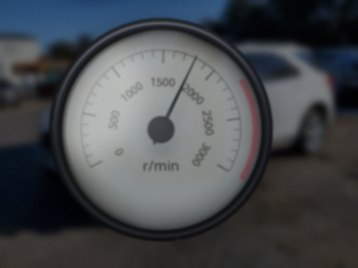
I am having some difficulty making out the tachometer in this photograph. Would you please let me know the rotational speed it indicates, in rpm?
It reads 1800 rpm
